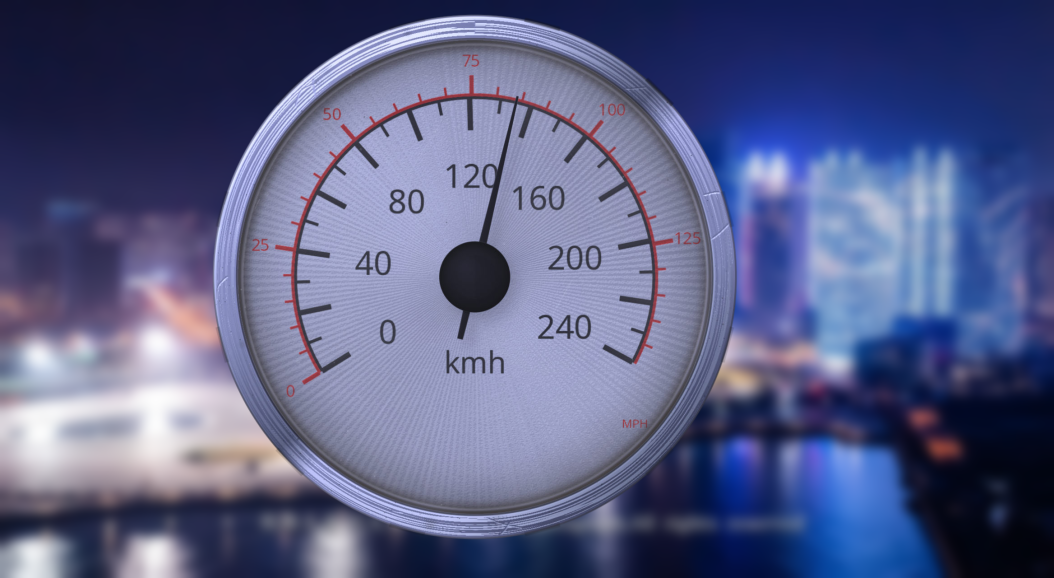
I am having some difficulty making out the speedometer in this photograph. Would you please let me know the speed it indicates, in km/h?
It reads 135 km/h
